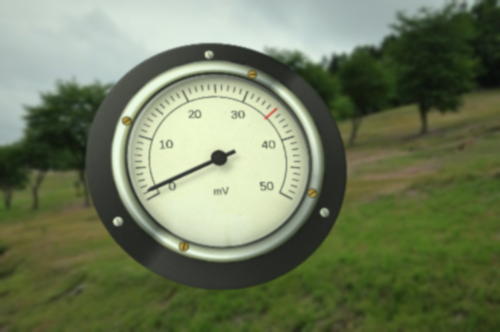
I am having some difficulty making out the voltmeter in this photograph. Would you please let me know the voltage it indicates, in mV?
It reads 1 mV
